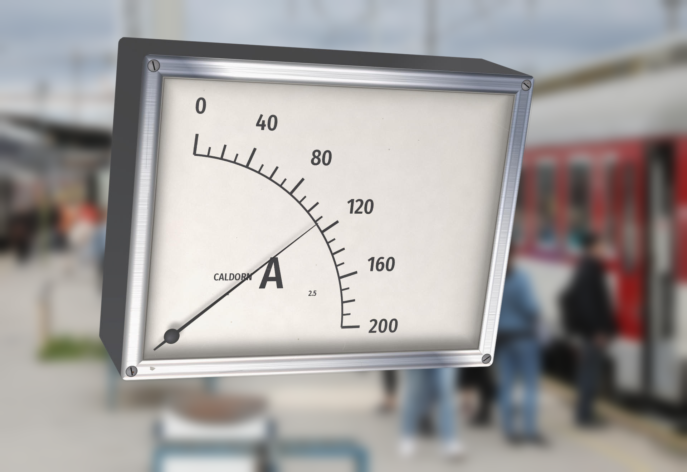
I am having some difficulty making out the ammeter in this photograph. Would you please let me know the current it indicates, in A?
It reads 110 A
